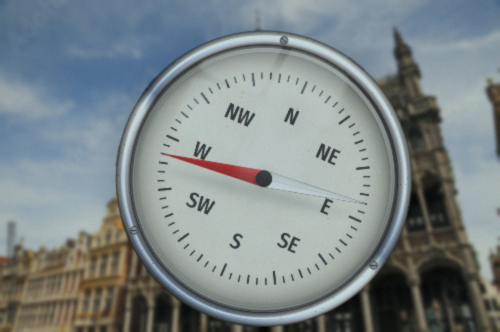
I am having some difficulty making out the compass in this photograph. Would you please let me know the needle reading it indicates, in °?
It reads 260 °
